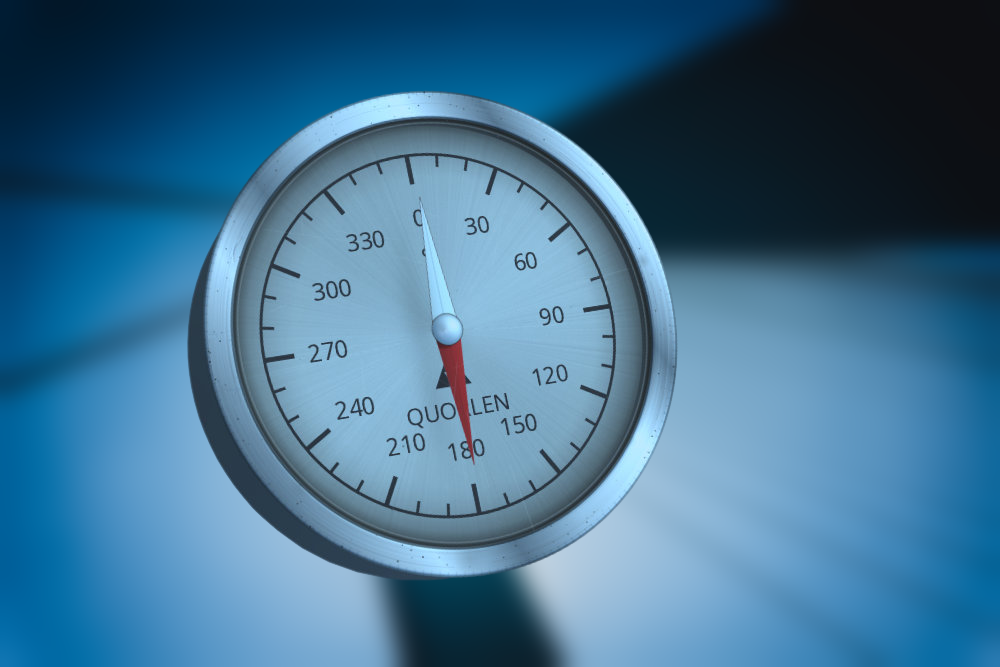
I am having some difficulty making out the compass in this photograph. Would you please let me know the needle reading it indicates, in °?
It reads 180 °
